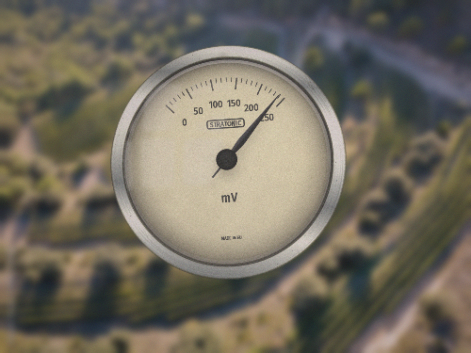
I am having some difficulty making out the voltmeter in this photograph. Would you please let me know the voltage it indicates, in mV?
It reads 240 mV
